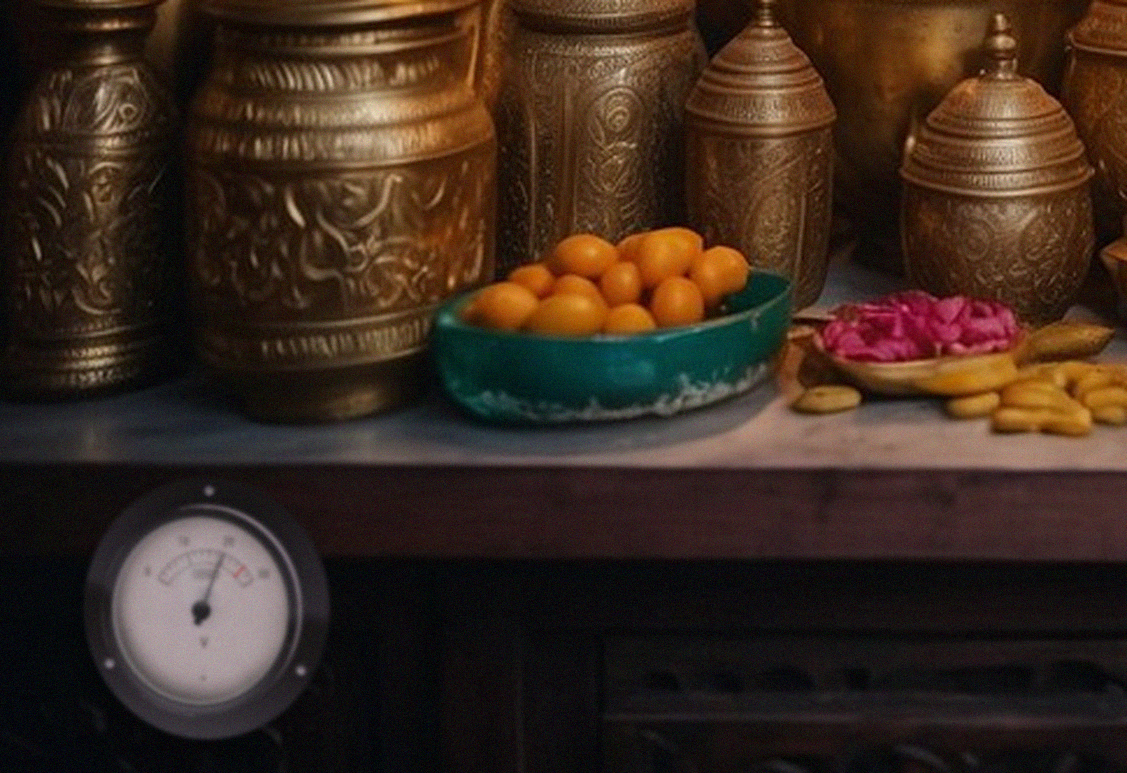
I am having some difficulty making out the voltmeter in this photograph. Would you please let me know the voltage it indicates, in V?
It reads 20 V
